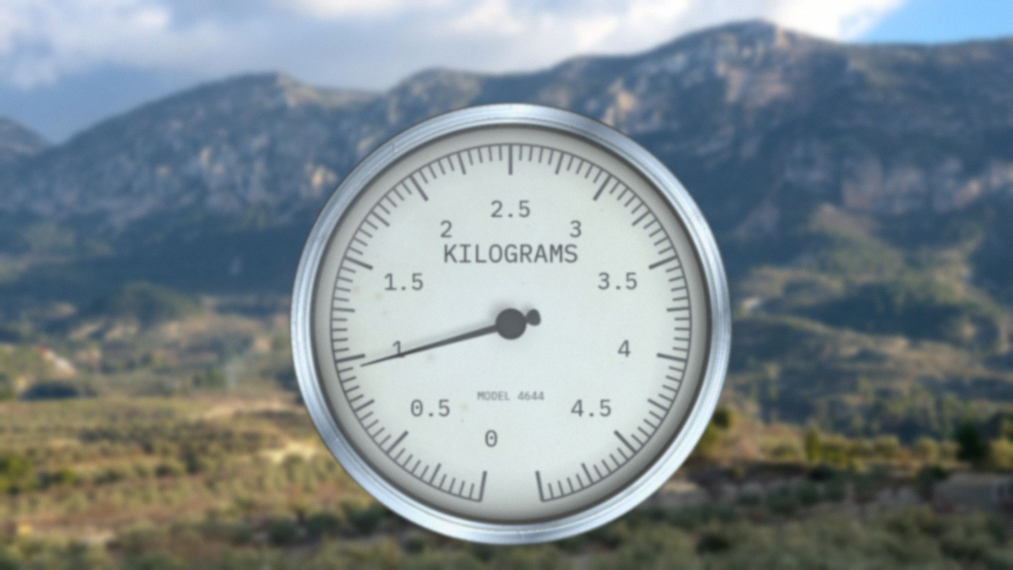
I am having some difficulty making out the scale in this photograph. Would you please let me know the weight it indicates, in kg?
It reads 0.95 kg
